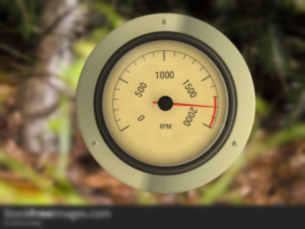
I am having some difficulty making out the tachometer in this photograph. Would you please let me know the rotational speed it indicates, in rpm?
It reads 1800 rpm
